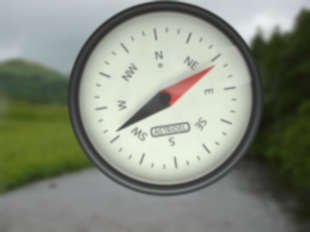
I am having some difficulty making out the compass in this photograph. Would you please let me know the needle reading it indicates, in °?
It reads 65 °
